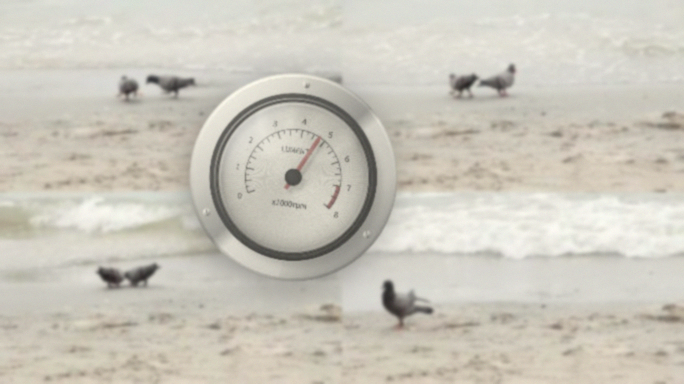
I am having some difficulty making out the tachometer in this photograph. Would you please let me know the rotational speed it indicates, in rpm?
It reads 4750 rpm
